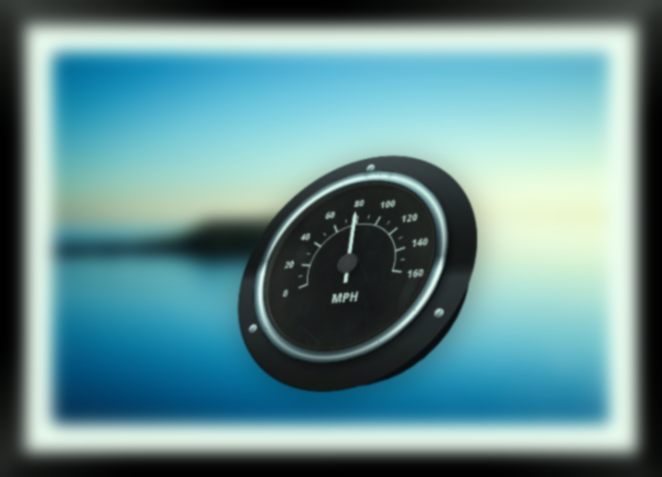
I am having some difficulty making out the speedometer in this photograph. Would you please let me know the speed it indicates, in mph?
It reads 80 mph
